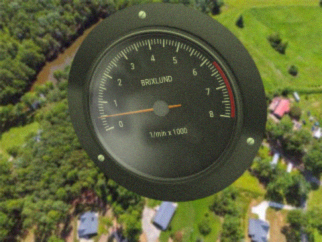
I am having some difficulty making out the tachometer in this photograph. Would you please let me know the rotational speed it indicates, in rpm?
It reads 500 rpm
